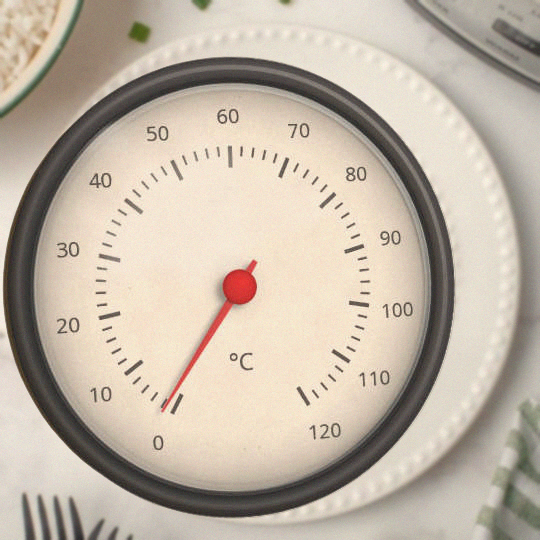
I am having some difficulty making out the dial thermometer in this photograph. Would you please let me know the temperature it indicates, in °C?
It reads 2 °C
